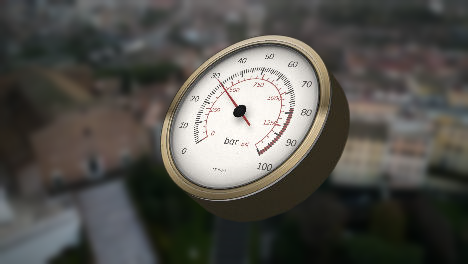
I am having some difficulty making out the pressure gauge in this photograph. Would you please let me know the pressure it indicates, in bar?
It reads 30 bar
